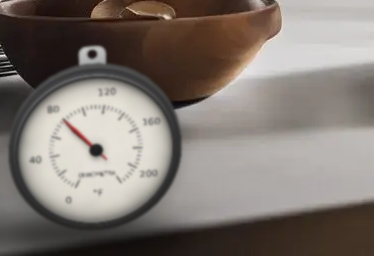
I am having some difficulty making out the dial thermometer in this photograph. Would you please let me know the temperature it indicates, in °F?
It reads 80 °F
